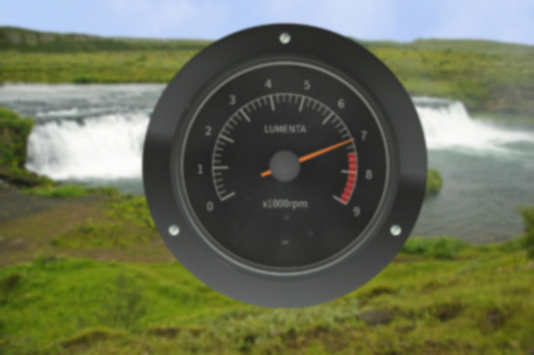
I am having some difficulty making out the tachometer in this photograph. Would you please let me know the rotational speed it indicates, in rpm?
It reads 7000 rpm
